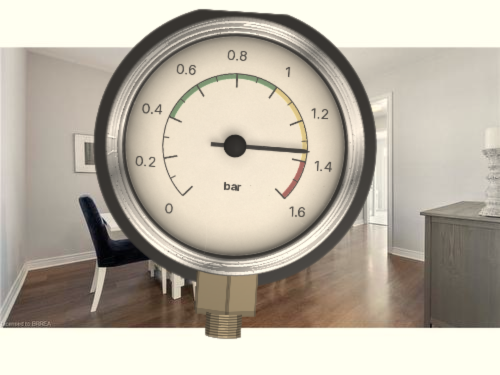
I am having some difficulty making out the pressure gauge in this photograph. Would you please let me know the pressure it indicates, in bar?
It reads 1.35 bar
